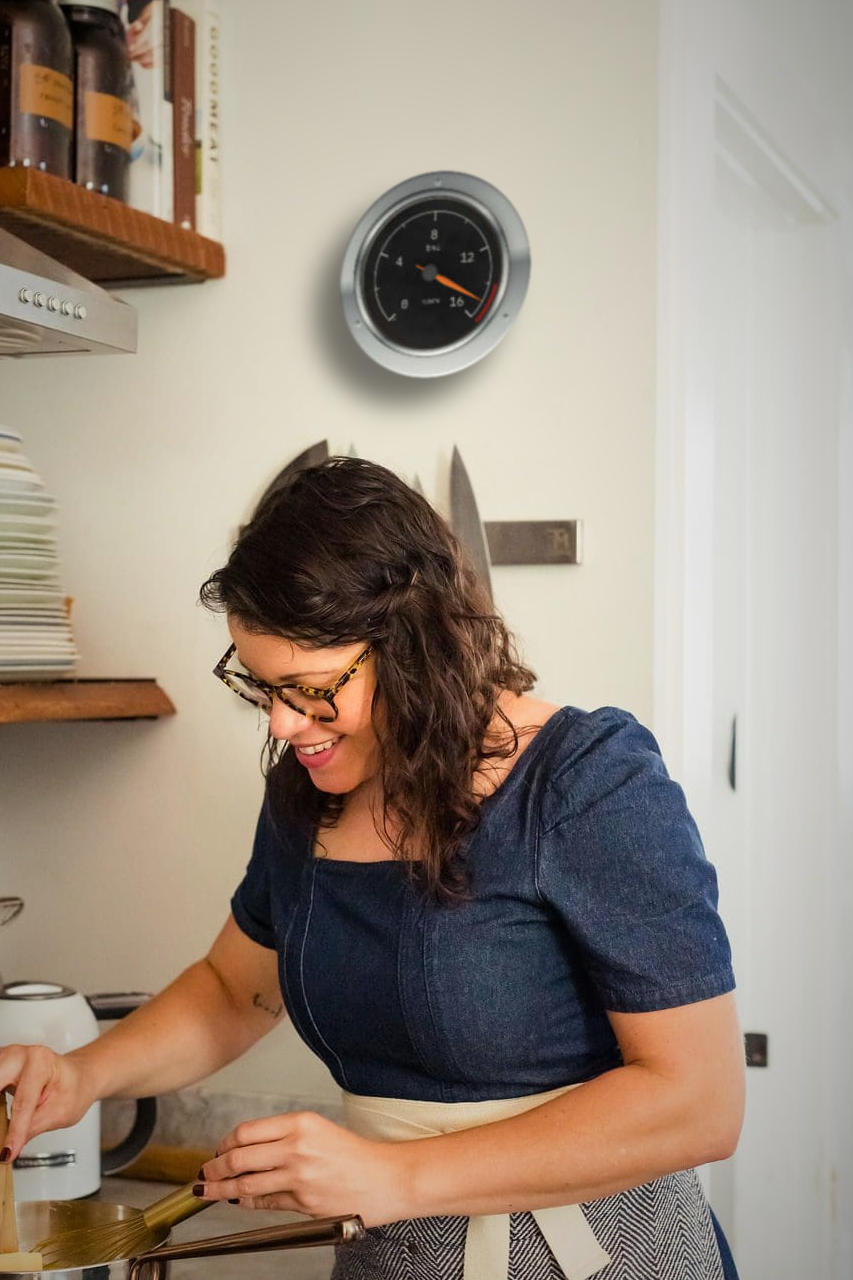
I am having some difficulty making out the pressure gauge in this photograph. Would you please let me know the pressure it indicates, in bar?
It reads 15 bar
